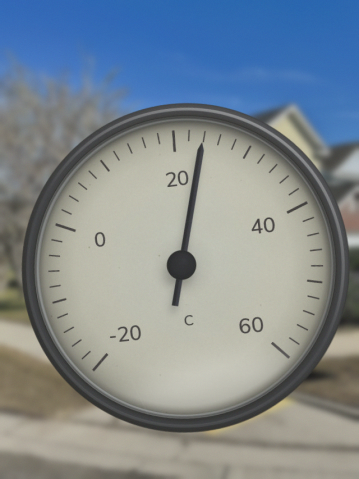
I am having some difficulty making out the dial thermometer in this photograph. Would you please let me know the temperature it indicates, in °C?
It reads 24 °C
